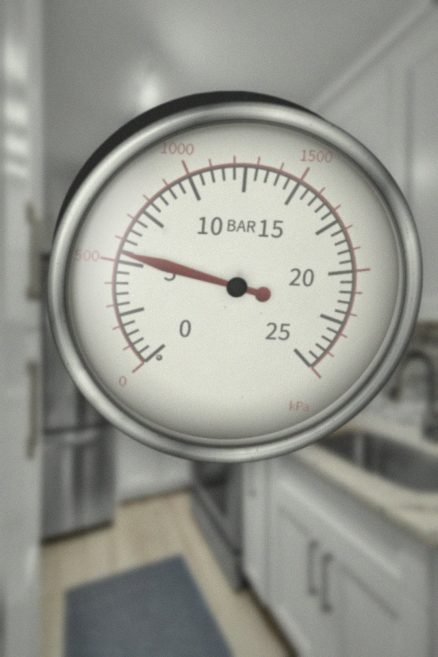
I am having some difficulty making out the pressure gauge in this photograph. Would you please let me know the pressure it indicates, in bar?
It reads 5.5 bar
